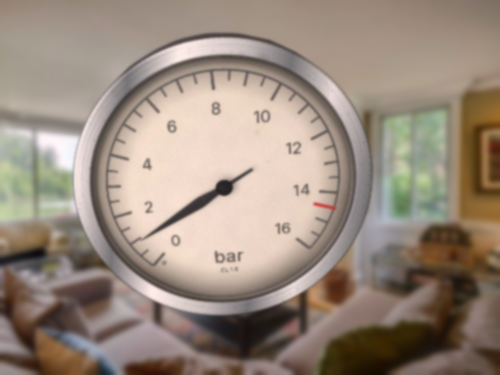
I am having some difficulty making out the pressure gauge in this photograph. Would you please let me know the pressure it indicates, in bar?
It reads 1 bar
